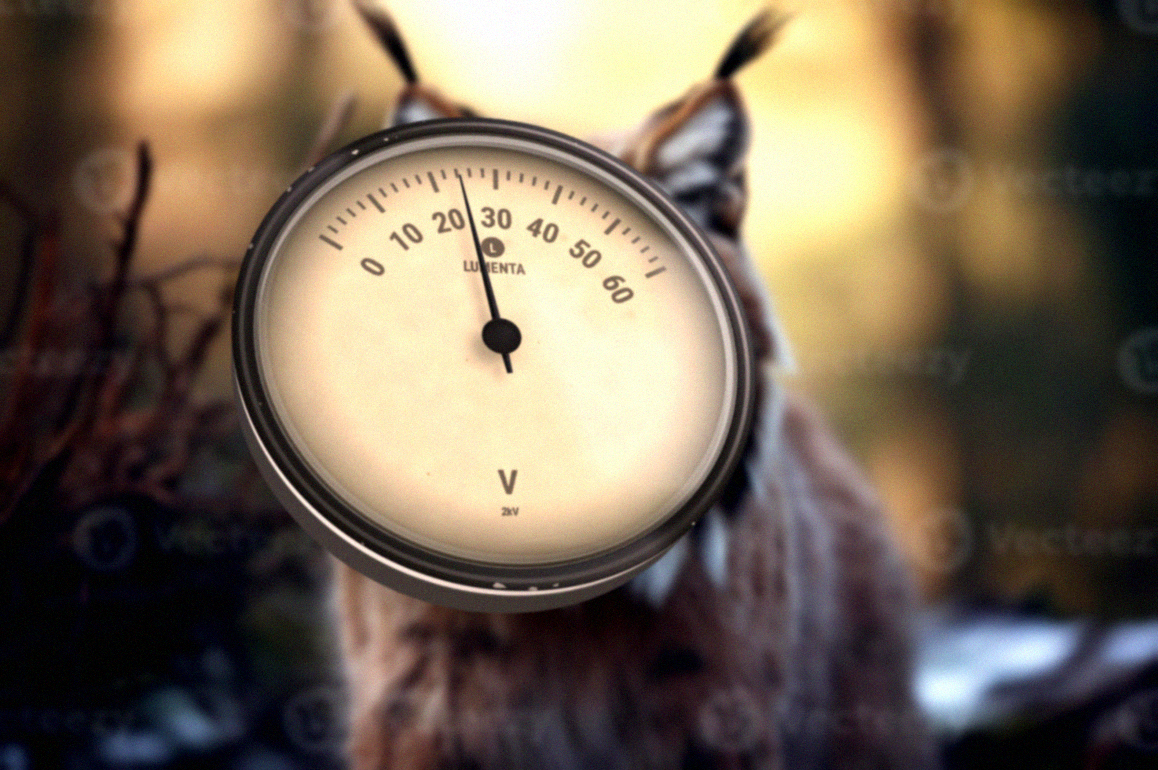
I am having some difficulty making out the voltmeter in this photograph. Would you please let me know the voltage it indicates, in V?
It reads 24 V
